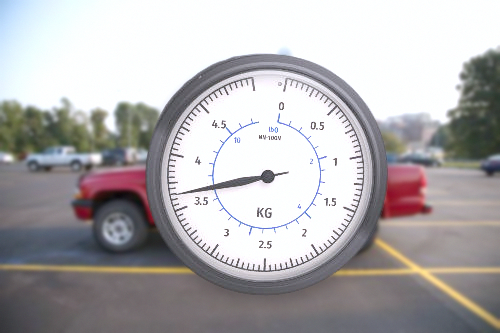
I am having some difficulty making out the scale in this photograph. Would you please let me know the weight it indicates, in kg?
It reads 3.65 kg
